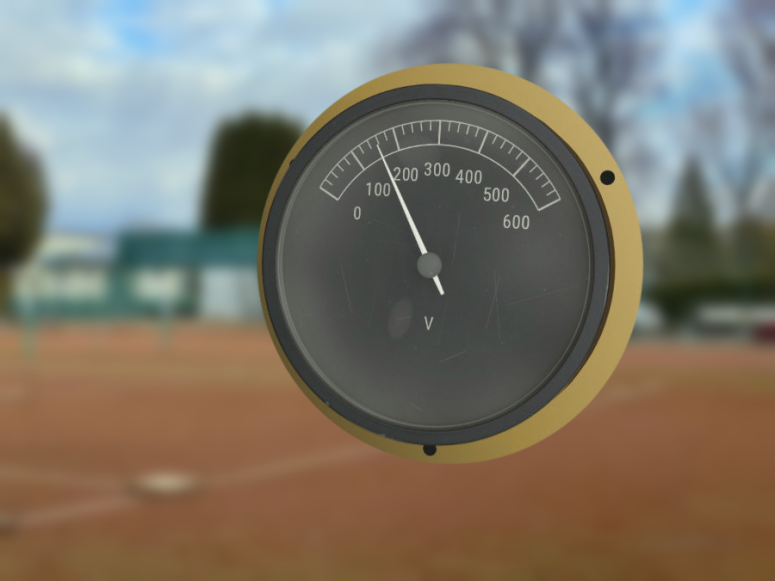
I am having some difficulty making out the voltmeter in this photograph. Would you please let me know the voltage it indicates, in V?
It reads 160 V
